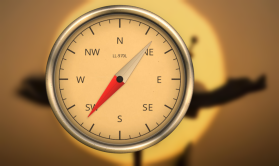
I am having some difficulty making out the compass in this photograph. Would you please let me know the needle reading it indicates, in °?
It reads 220 °
